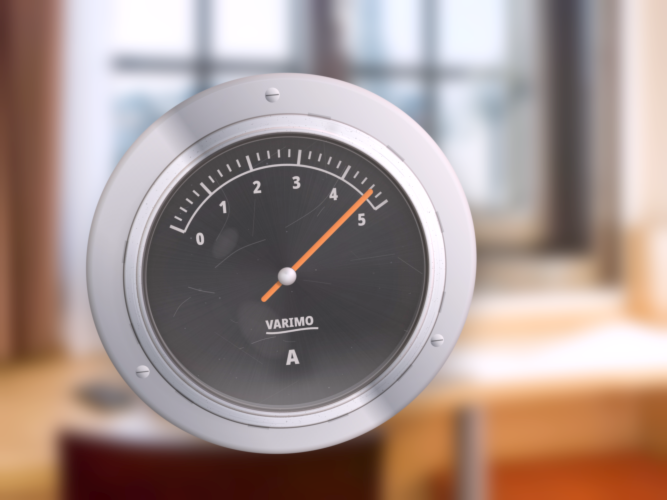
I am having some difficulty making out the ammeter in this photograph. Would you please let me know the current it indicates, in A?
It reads 4.6 A
